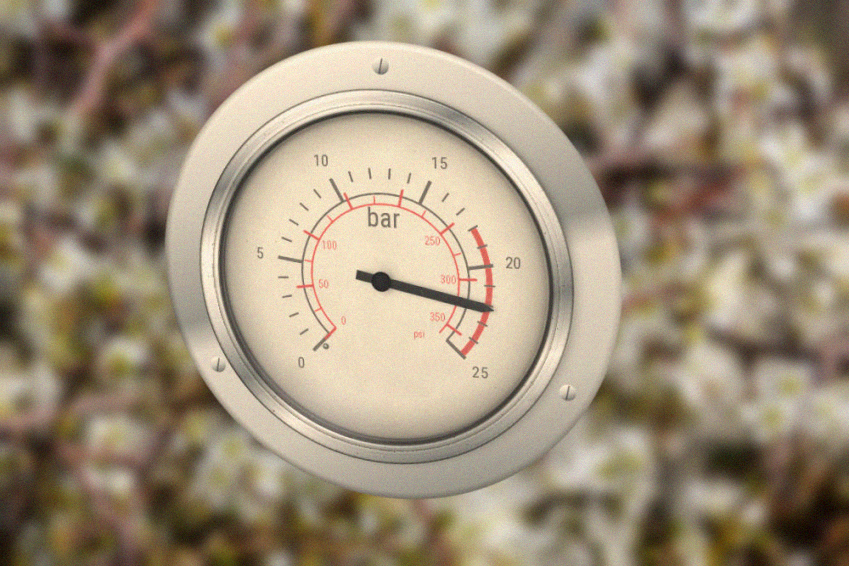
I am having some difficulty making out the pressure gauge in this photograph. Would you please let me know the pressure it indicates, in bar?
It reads 22 bar
